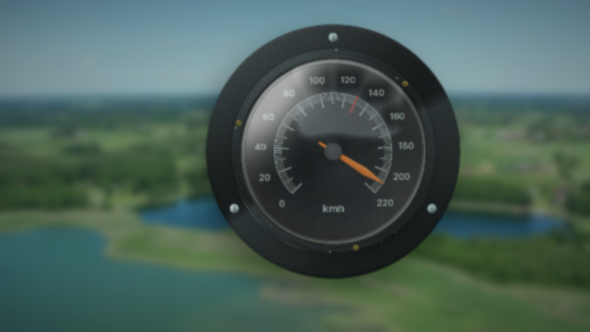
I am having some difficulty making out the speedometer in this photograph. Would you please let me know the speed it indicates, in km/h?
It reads 210 km/h
